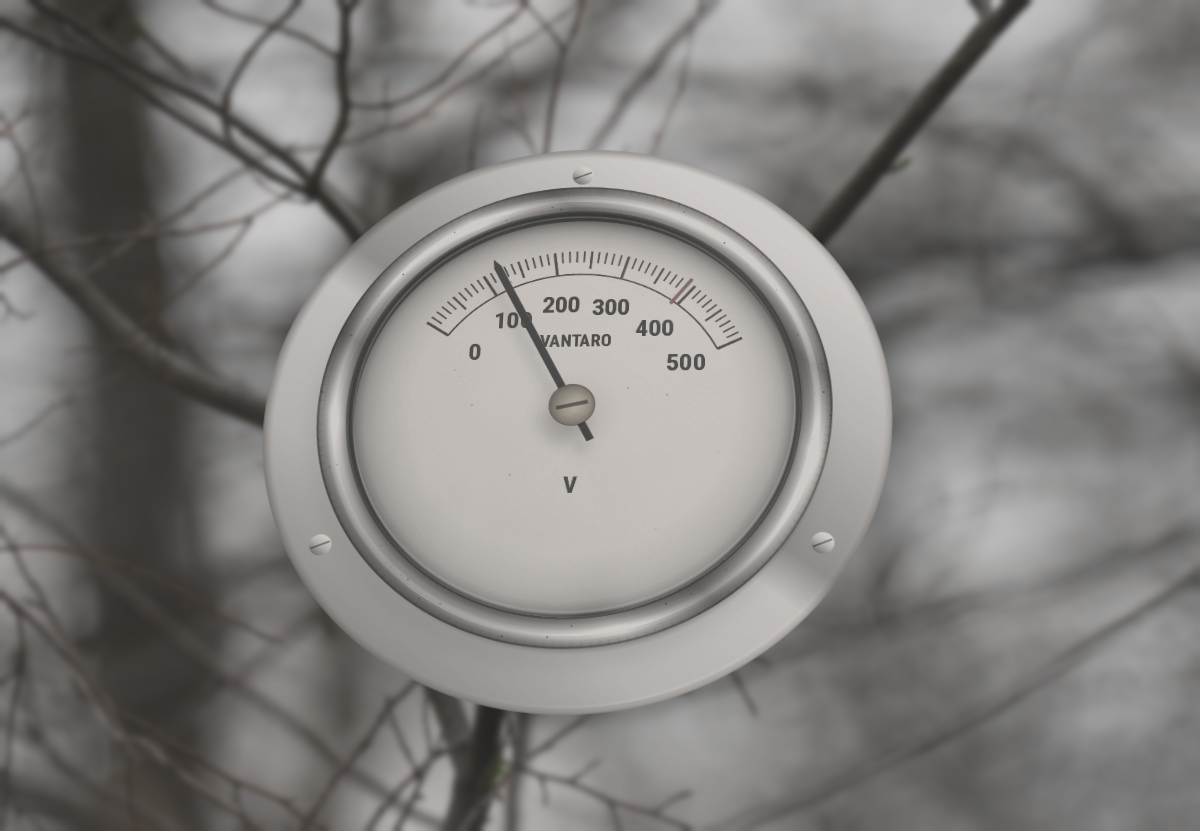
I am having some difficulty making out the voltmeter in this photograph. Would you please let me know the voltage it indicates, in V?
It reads 120 V
